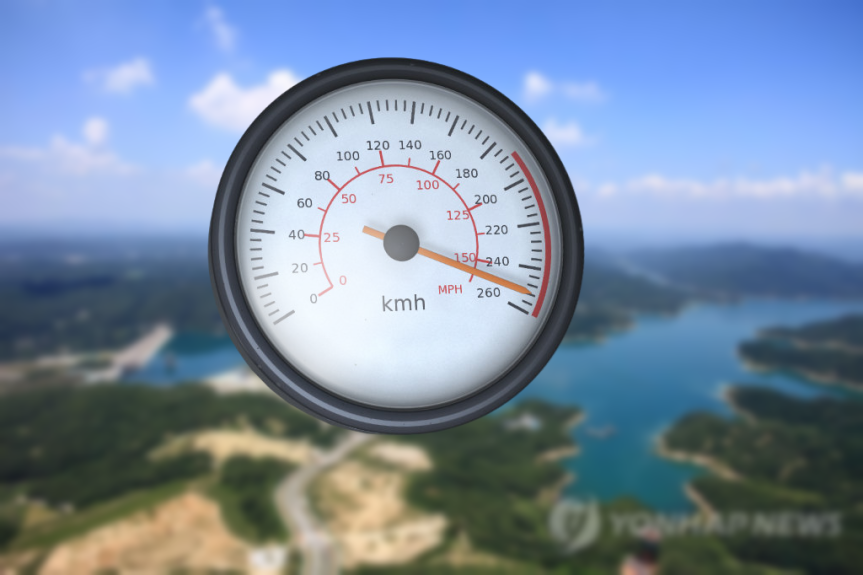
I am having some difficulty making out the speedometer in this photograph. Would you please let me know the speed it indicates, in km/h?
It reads 252 km/h
